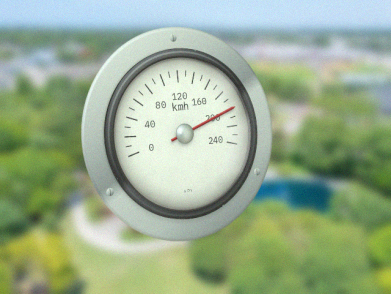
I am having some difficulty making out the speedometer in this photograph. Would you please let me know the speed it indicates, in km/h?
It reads 200 km/h
